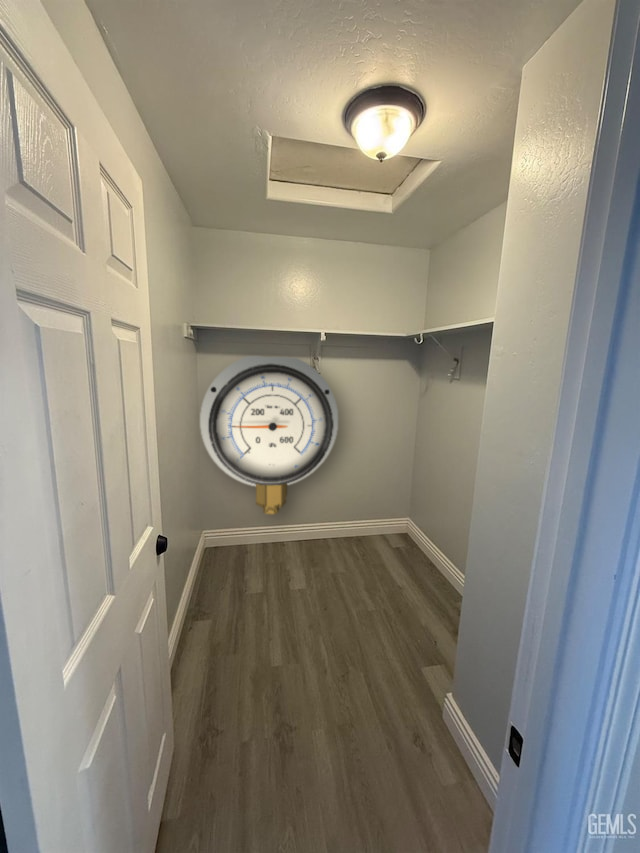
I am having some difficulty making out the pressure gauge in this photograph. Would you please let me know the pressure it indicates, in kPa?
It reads 100 kPa
